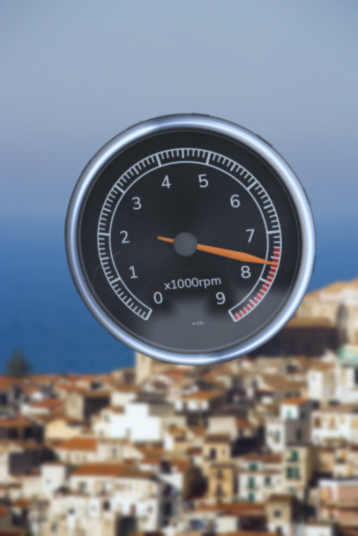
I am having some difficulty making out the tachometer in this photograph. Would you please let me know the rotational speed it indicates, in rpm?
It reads 7600 rpm
